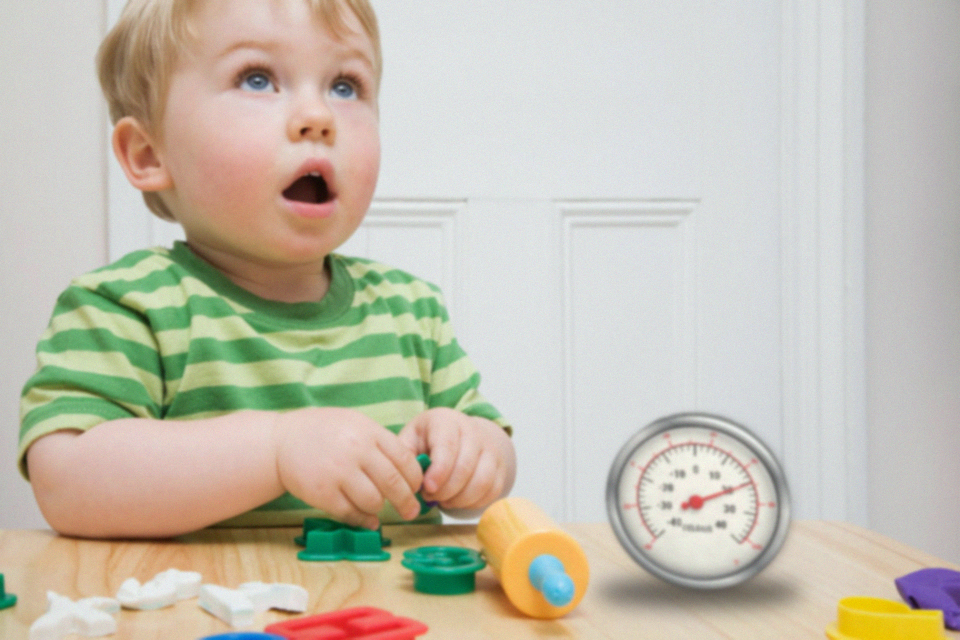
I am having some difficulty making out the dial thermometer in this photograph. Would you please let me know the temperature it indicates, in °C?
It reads 20 °C
